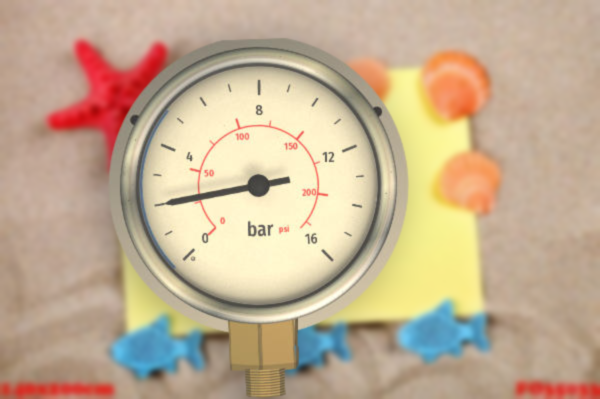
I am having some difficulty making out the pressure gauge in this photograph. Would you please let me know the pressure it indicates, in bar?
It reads 2 bar
